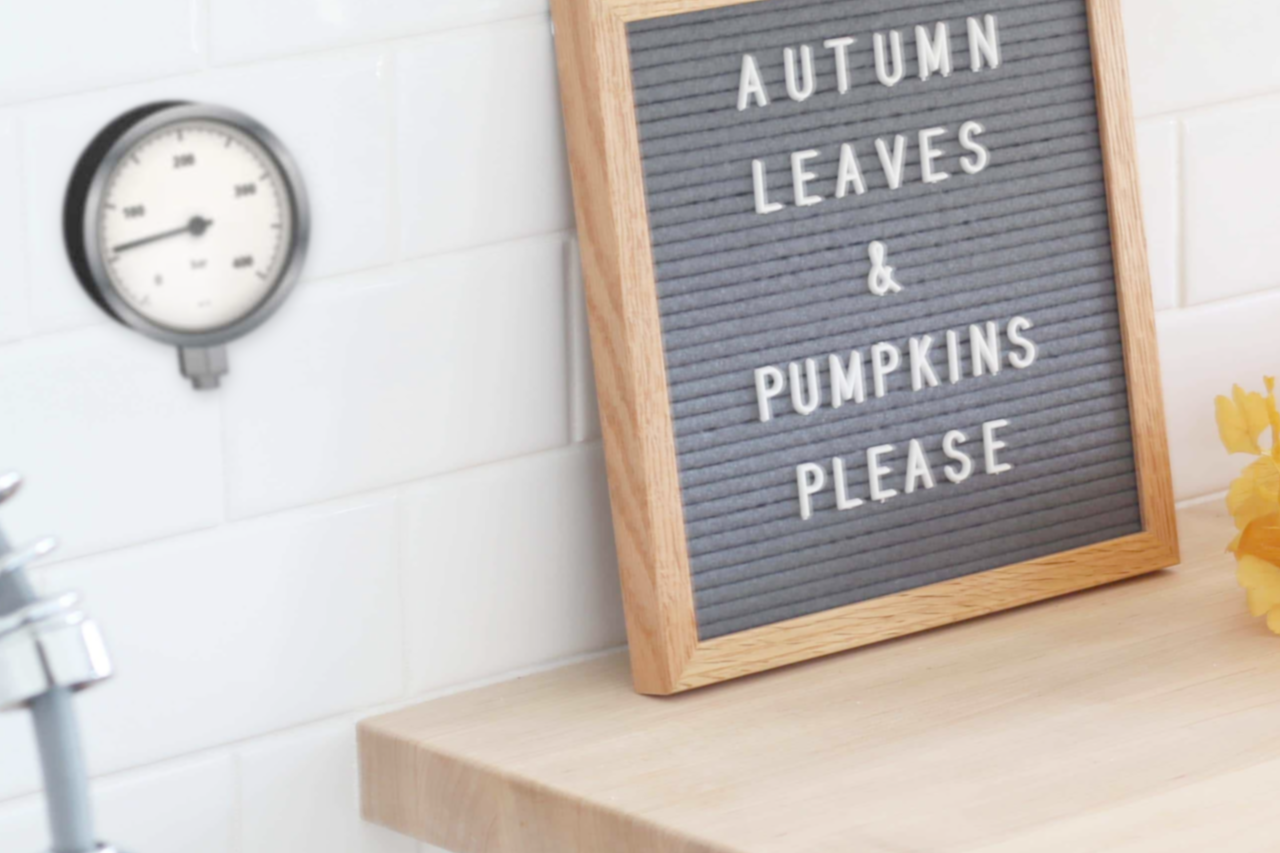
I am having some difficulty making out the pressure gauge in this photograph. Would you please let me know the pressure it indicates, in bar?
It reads 60 bar
